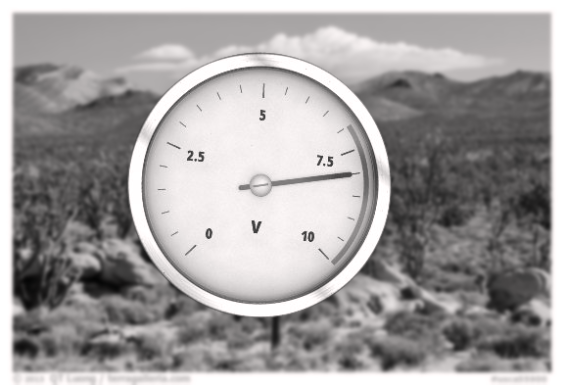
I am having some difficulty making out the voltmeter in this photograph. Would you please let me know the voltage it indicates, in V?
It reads 8 V
